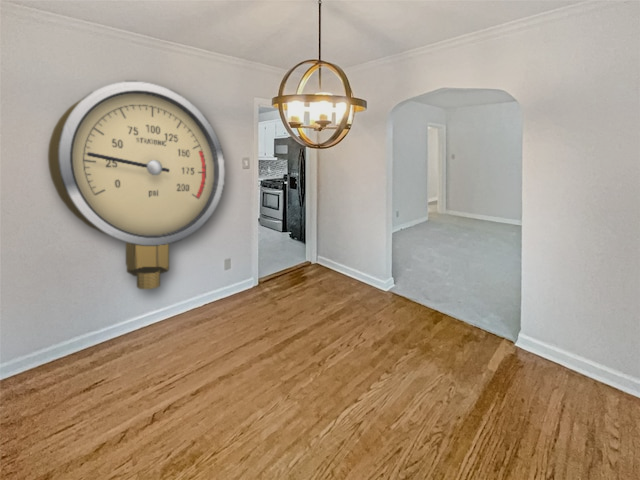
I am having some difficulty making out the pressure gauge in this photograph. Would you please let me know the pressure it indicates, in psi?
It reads 30 psi
